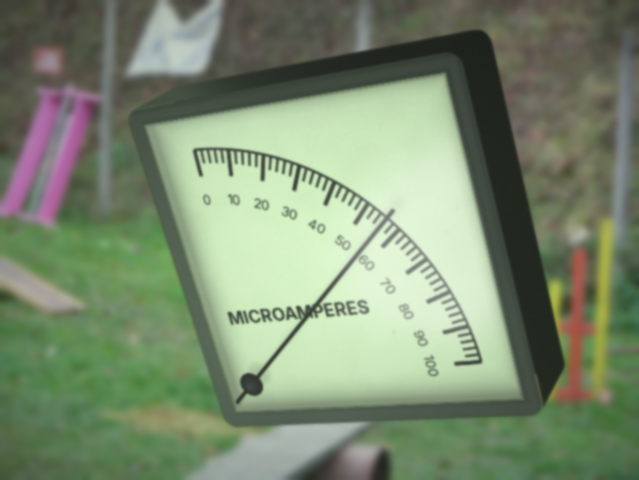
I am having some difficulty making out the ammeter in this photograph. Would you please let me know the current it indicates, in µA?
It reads 56 µA
